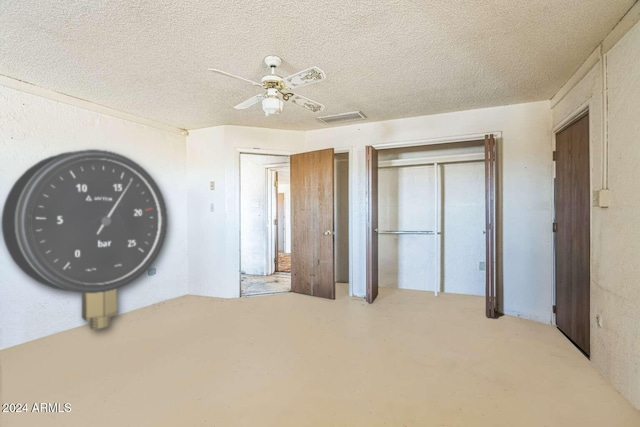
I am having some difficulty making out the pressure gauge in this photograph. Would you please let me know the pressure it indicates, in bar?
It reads 16 bar
